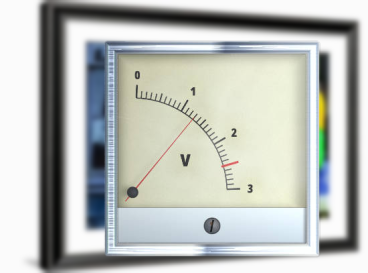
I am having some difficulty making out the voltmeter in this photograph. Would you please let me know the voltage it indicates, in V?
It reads 1.3 V
